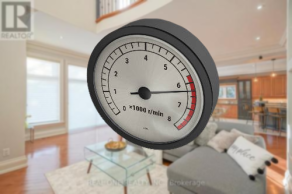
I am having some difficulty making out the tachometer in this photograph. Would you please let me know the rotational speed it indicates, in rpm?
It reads 6250 rpm
